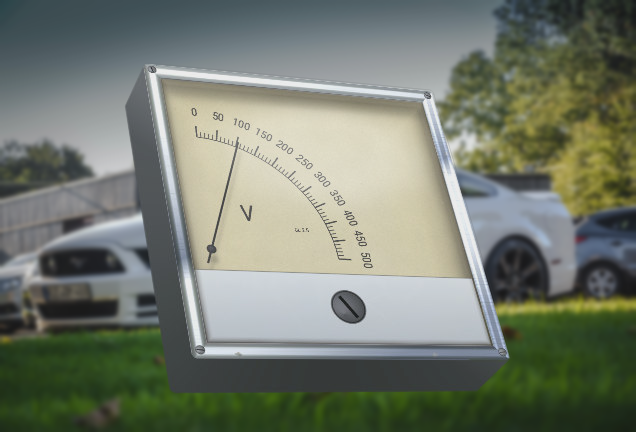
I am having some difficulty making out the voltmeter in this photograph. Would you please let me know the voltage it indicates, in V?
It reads 100 V
